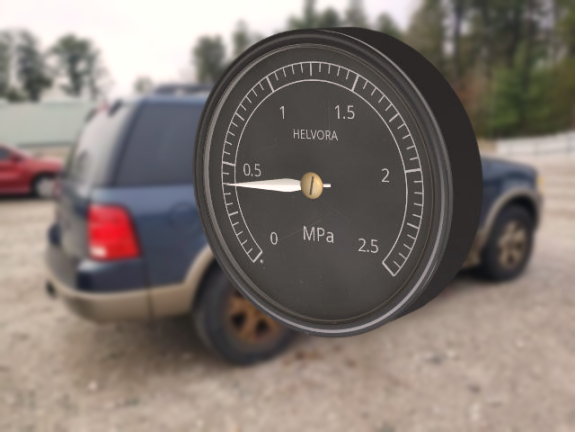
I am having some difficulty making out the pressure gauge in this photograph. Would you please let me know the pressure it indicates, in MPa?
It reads 0.4 MPa
